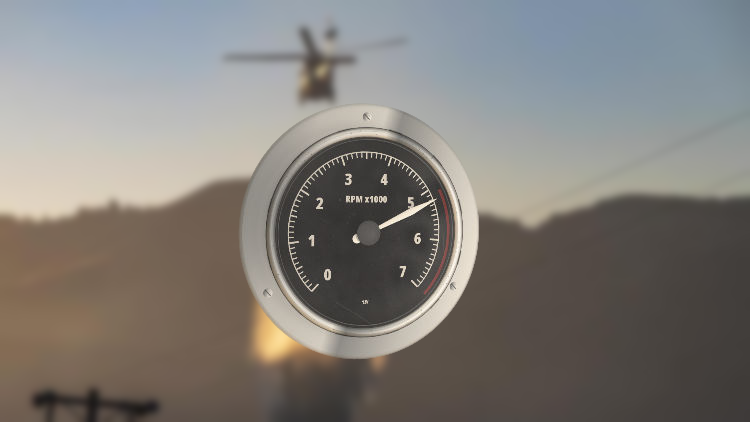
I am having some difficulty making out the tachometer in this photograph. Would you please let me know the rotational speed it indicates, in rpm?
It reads 5200 rpm
